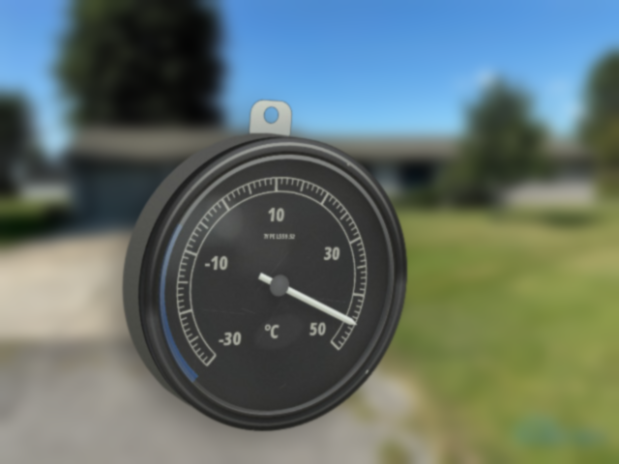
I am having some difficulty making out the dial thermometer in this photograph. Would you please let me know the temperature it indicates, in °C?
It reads 45 °C
